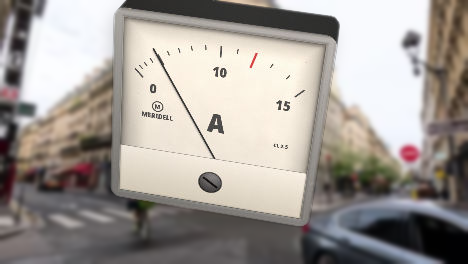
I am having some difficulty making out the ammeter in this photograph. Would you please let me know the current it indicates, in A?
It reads 5 A
